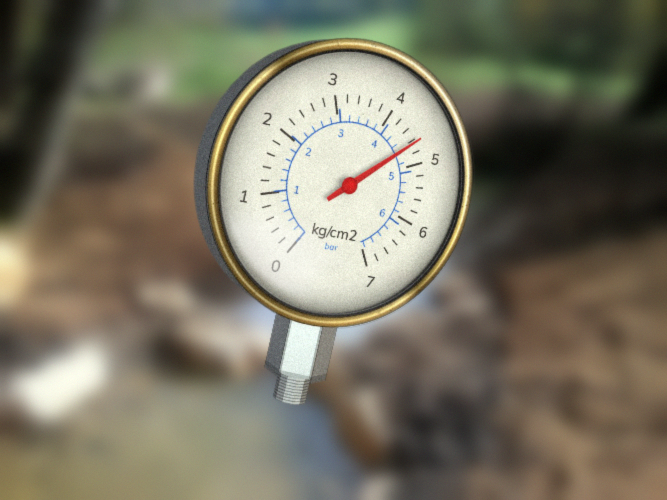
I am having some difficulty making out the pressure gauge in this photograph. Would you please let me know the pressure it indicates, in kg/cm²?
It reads 4.6 kg/cm²
